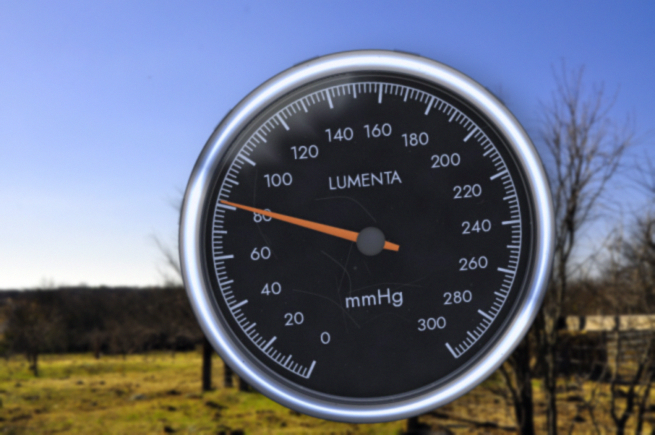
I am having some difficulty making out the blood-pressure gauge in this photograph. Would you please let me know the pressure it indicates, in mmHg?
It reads 82 mmHg
